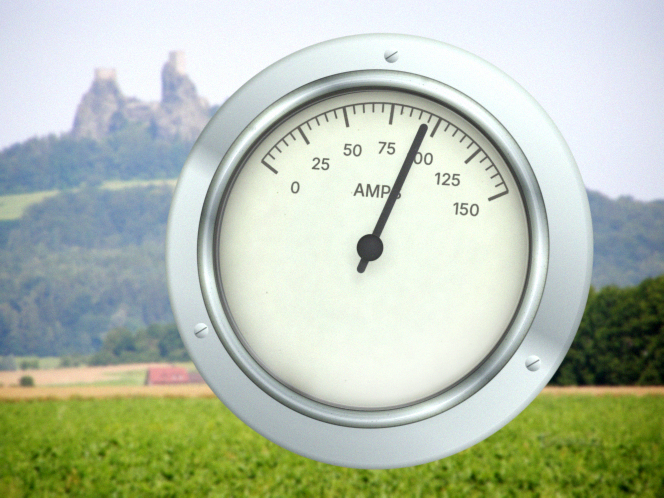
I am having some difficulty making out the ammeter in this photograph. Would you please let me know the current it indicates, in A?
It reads 95 A
